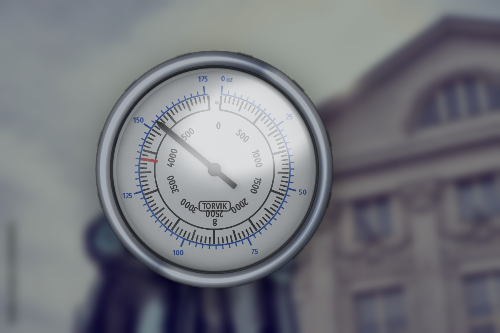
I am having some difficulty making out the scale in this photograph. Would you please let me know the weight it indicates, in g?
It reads 4350 g
